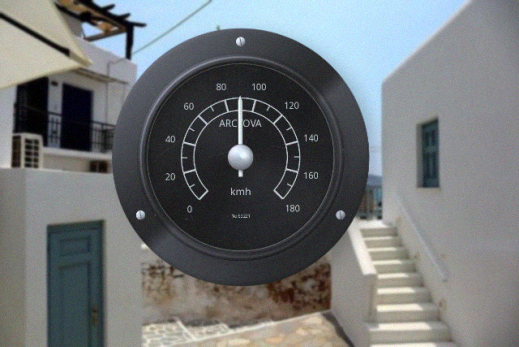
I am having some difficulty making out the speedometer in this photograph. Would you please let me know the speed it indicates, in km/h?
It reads 90 km/h
